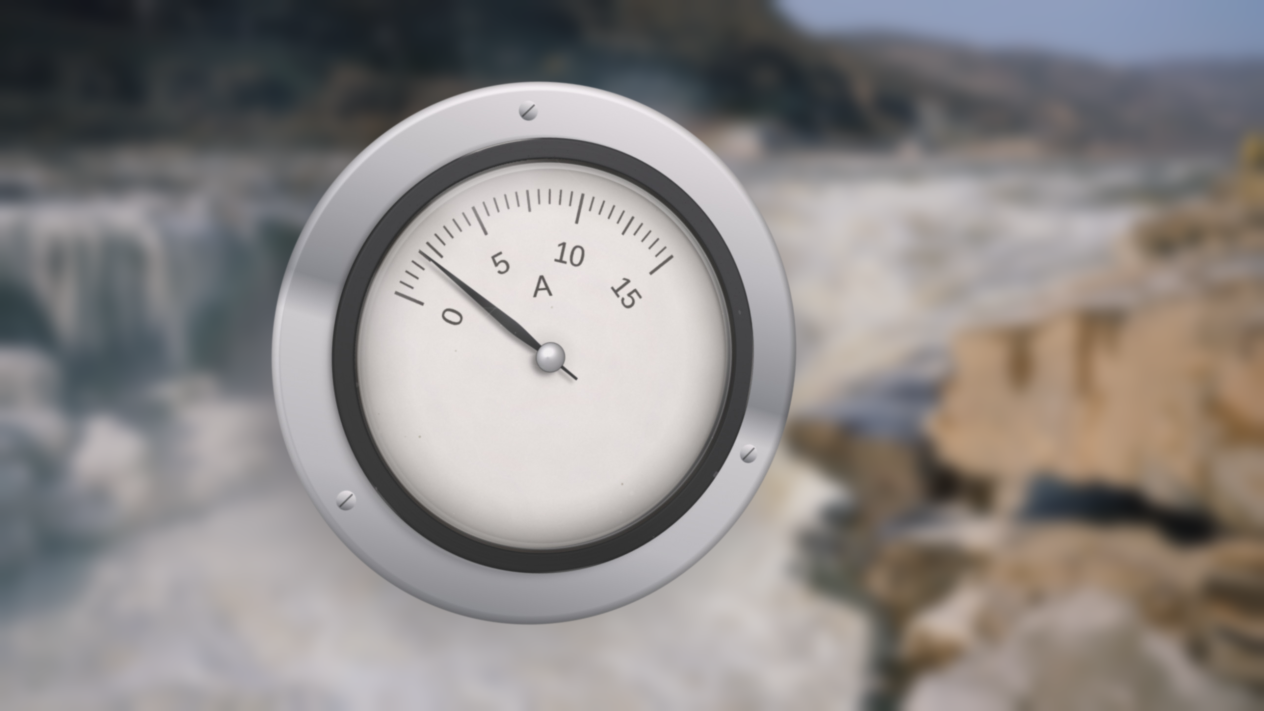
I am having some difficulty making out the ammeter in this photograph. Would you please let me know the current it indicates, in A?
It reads 2 A
